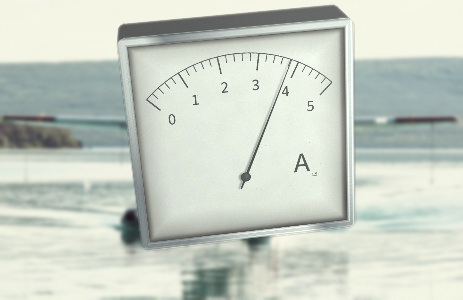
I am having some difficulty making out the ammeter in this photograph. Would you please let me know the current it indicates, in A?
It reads 3.8 A
